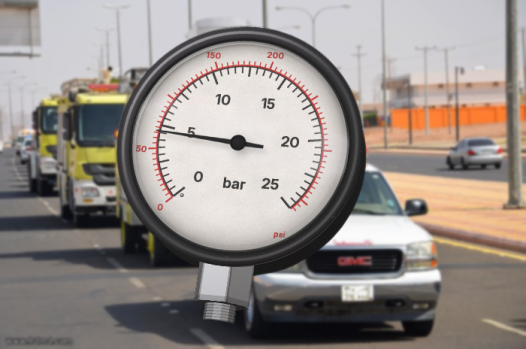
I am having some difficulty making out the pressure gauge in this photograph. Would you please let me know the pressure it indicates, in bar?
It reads 4.5 bar
